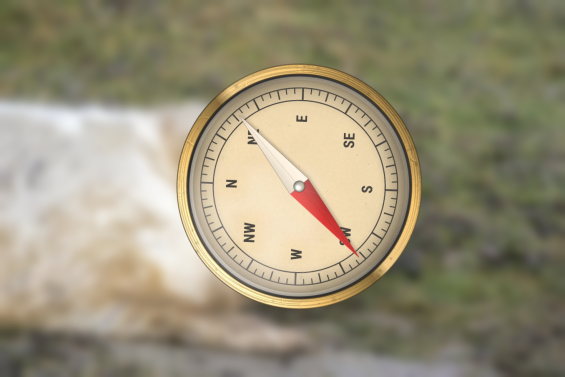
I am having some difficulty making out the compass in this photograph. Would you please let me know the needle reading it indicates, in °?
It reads 227.5 °
